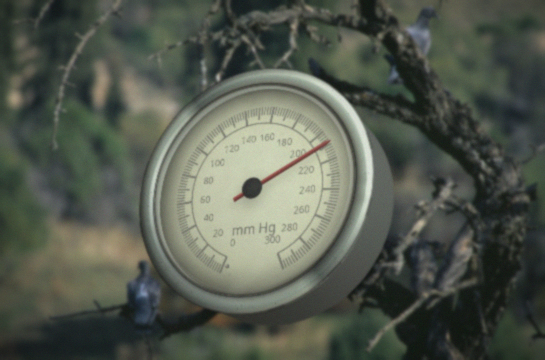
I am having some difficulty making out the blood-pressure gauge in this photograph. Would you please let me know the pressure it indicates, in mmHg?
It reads 210 mmHg
